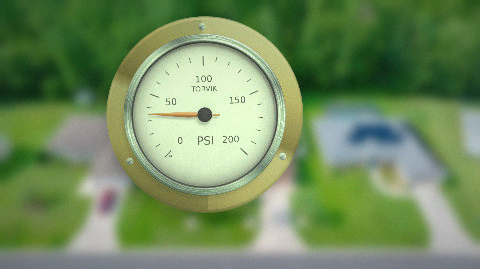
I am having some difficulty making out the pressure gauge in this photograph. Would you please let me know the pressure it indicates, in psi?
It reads 35 psi
